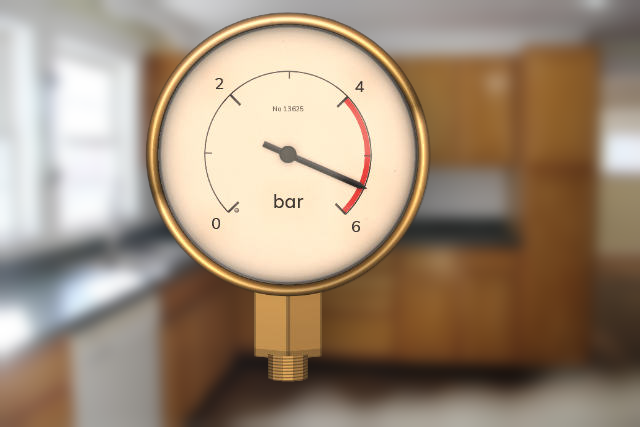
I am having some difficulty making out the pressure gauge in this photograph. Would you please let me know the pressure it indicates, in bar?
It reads 5.5 bar
